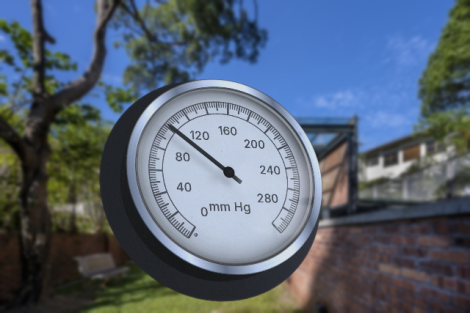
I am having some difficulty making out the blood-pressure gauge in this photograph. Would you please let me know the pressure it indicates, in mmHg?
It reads 100 mmHg
